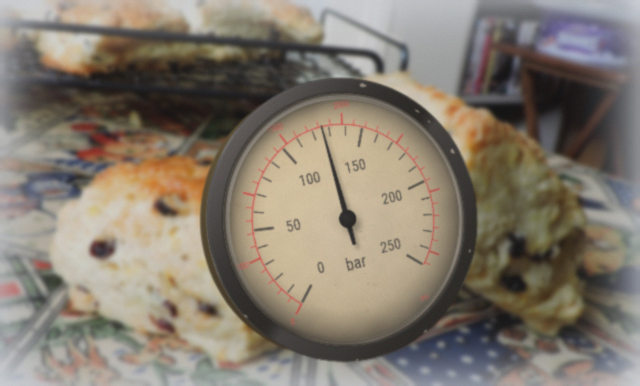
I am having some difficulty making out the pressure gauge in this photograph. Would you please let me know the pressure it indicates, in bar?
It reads 125 bar
